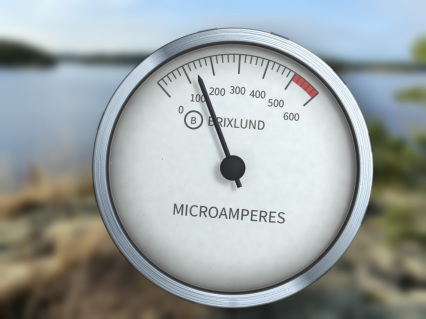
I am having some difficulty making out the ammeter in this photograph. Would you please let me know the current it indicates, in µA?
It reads 140 µA
